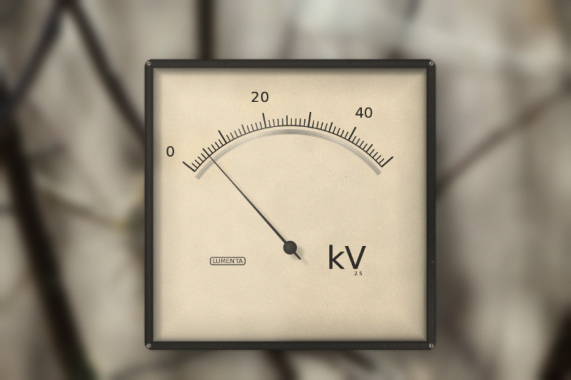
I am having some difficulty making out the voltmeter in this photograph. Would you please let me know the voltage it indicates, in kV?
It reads 5 kV
